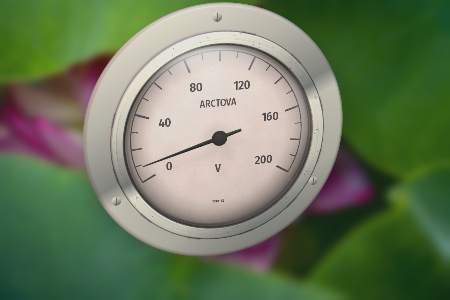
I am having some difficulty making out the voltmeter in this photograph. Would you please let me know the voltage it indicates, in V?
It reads 10 V
